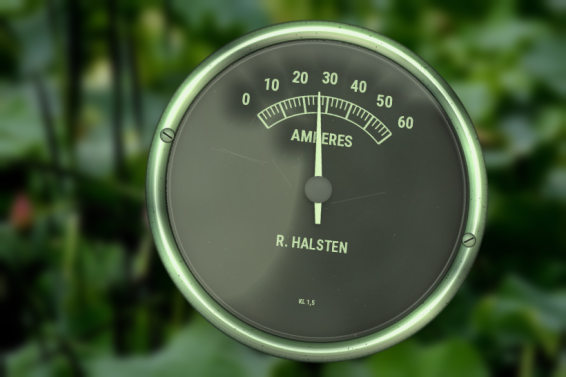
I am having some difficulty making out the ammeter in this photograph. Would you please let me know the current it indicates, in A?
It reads 26 A
